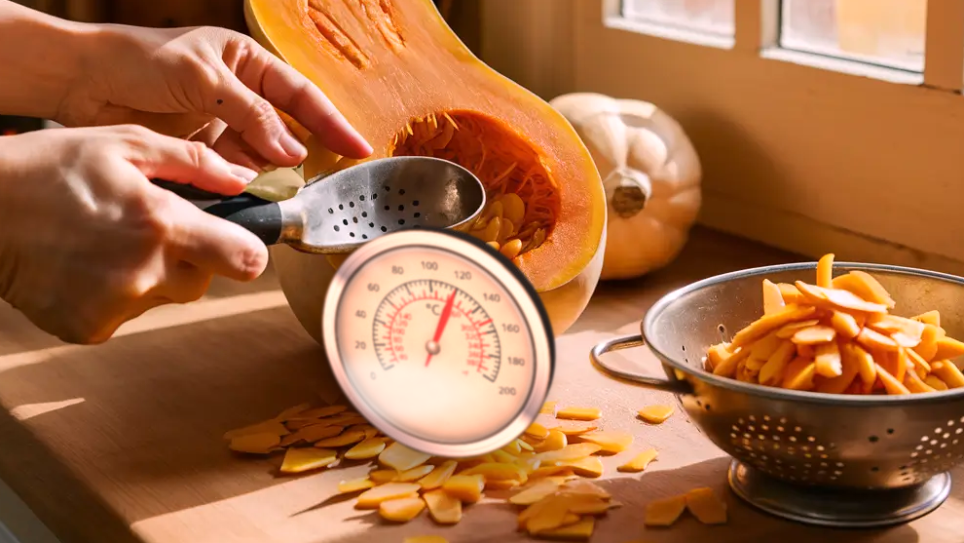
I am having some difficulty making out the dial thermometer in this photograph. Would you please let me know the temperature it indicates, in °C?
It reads 120 °C
